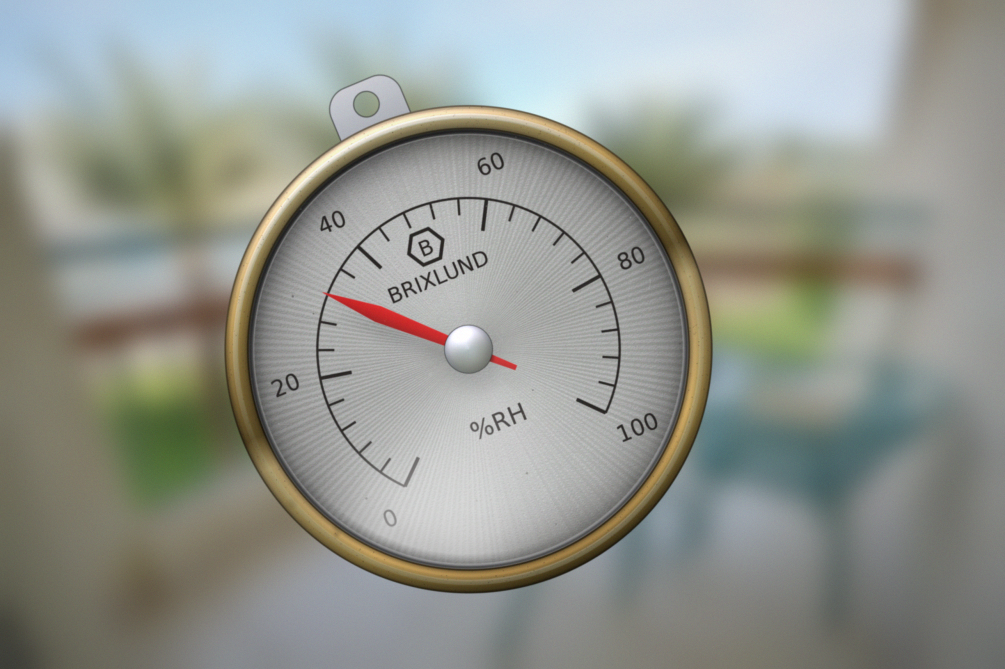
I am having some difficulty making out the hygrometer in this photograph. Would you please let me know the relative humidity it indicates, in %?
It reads 32 %
